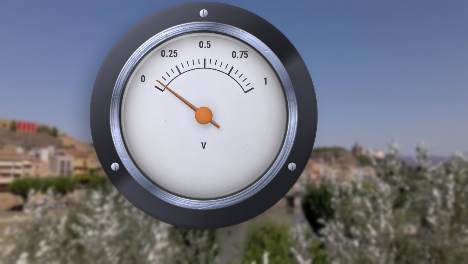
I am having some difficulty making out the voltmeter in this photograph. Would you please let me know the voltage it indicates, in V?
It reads 0.05 V
